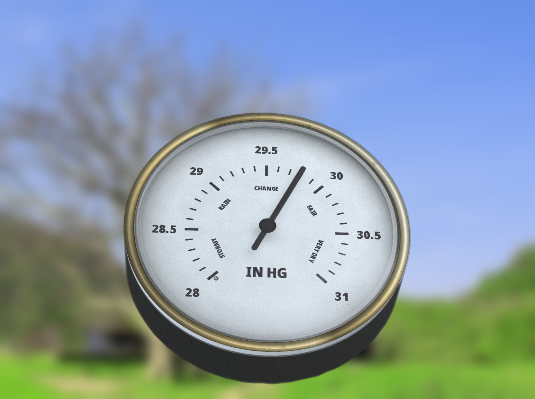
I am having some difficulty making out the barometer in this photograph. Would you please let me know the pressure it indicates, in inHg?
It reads 29.8 inHg
